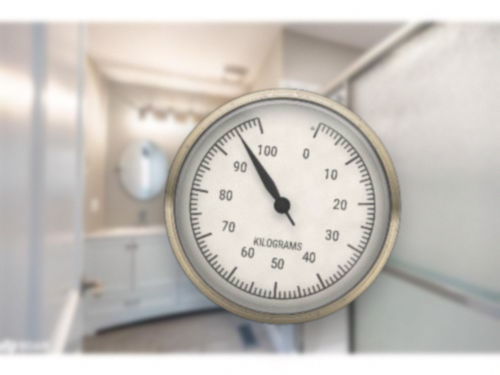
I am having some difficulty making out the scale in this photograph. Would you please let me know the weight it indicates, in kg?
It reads 95 kg
